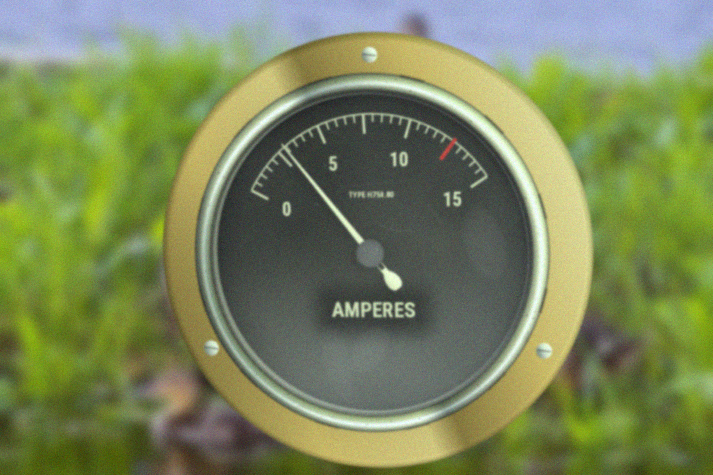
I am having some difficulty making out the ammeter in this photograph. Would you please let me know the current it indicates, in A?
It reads 3 A
